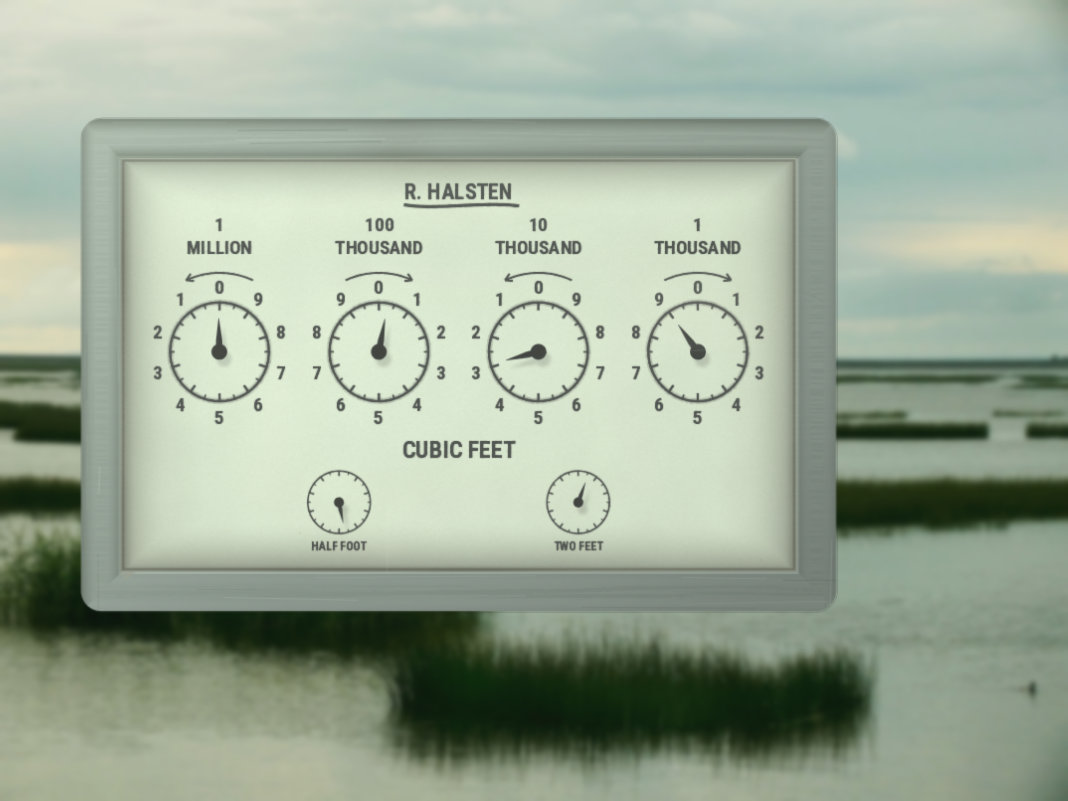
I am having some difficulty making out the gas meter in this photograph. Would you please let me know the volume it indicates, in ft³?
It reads 2900 ft³
